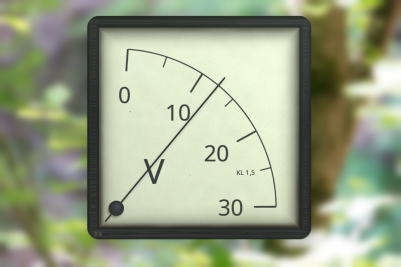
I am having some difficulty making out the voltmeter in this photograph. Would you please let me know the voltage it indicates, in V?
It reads 12.5 V
